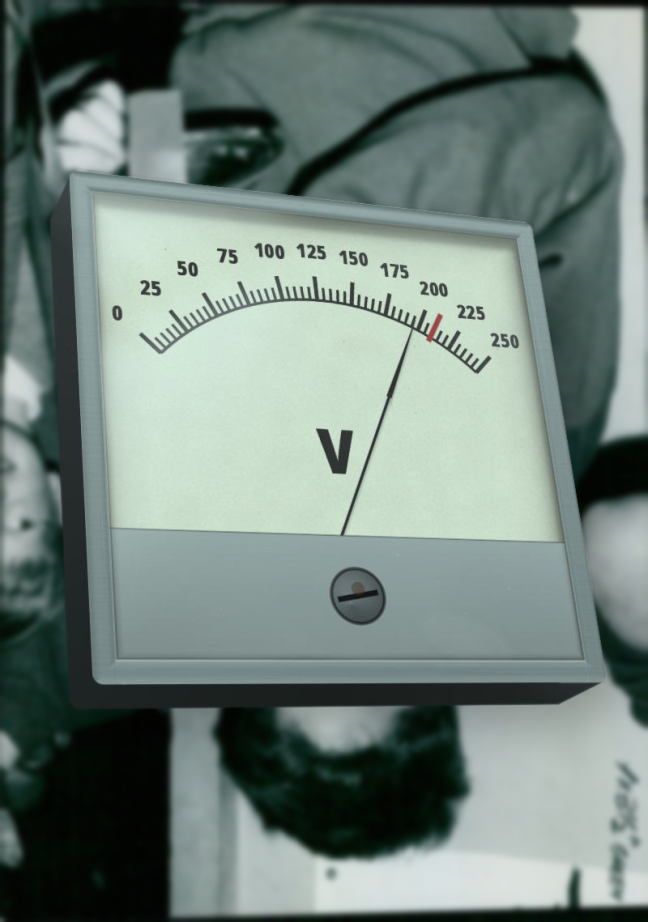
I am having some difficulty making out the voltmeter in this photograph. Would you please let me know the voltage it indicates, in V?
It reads 195 V
